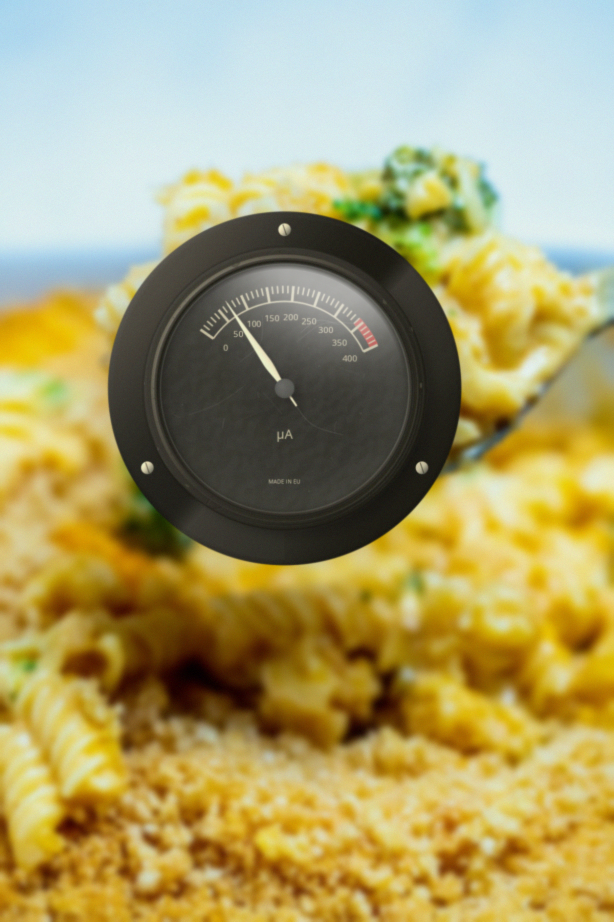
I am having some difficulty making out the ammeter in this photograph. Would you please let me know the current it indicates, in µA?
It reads 70 µA
